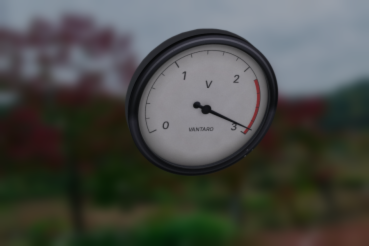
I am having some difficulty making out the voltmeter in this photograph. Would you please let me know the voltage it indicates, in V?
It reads 2.9 V
